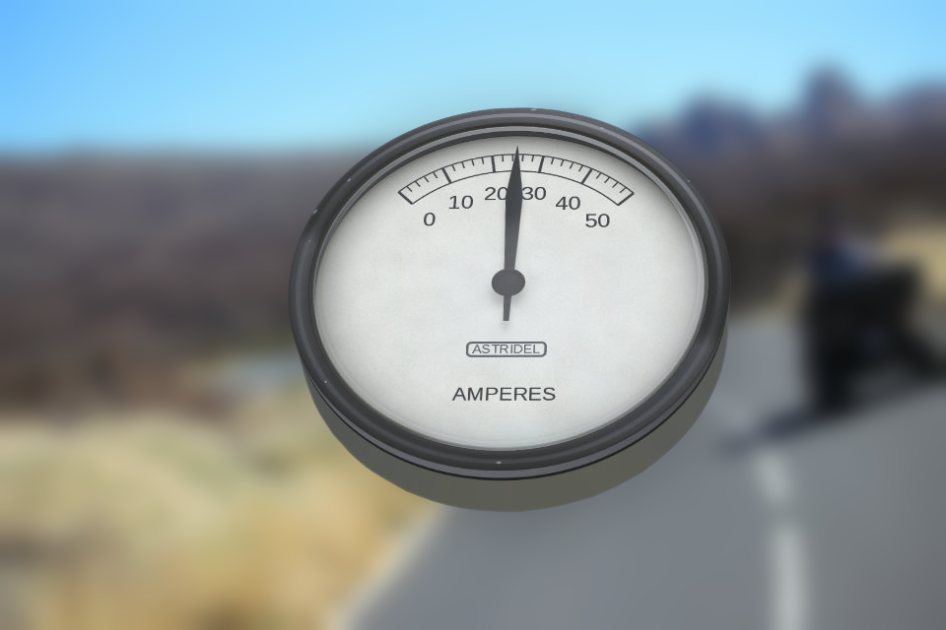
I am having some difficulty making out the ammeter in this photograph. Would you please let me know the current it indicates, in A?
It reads 25 A
